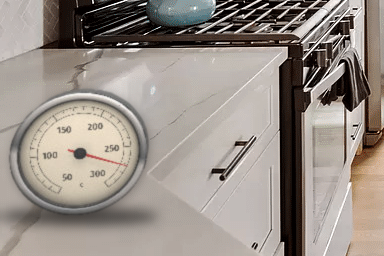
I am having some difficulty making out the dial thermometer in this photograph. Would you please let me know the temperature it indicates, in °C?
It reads 270 °C
